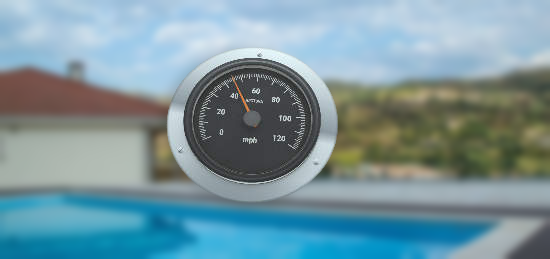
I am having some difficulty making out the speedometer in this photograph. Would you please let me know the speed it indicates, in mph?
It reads 45 mph
